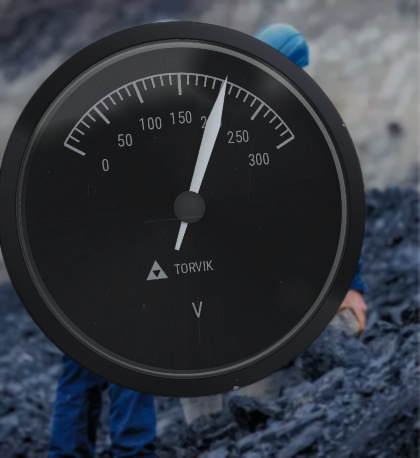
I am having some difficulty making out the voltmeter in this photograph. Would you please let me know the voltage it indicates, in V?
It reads 200 V
